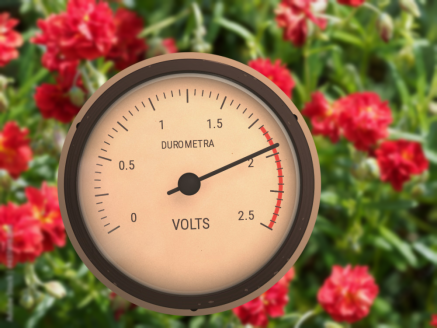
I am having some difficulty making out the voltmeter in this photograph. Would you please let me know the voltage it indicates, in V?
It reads 1.95 V
